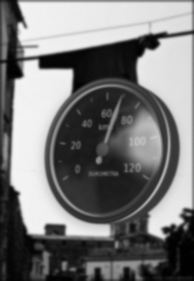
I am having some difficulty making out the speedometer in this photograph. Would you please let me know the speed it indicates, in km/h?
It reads 70 km/h
